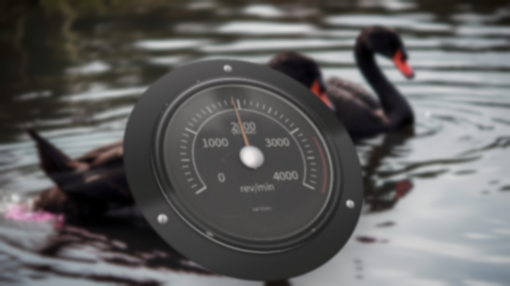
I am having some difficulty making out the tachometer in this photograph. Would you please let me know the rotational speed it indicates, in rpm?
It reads 1900 rpm
